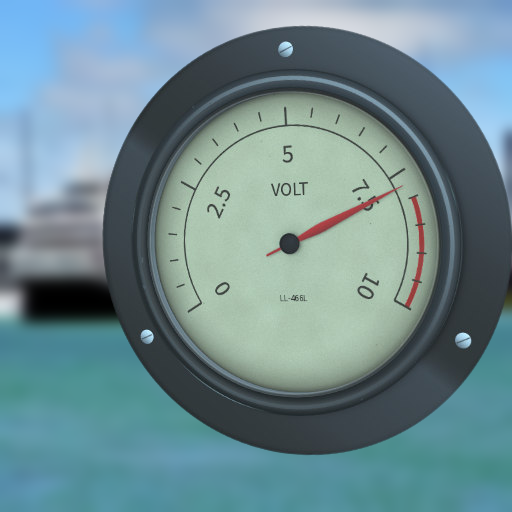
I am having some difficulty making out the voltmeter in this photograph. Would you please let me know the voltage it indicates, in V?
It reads 7.75 V
